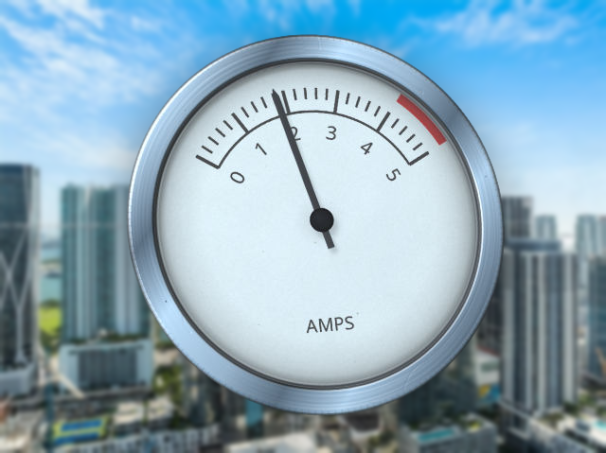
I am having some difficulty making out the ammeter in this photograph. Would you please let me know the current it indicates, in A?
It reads 1.8 A
